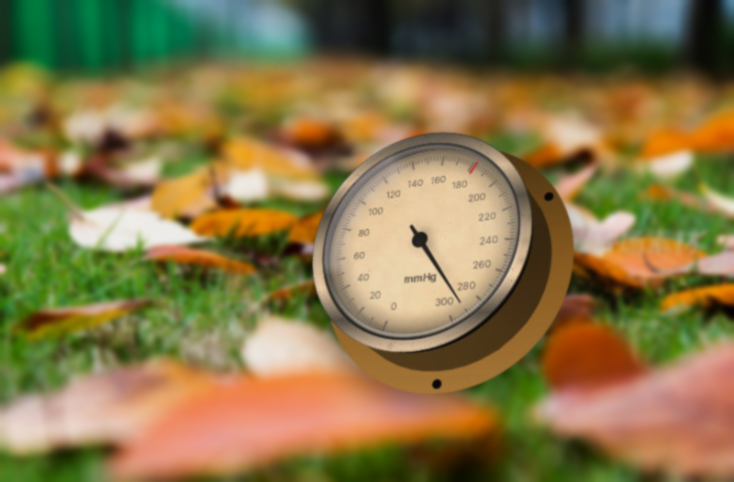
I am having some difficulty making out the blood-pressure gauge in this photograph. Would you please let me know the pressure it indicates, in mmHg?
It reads 290 mmHg
